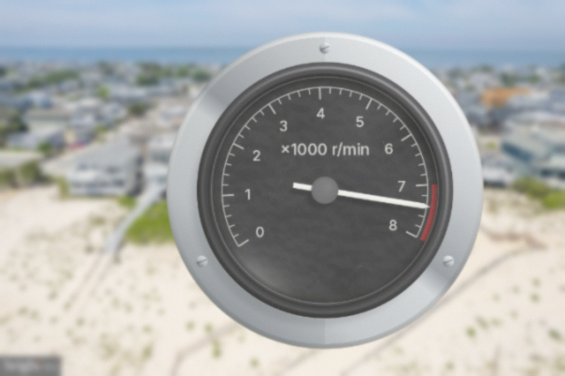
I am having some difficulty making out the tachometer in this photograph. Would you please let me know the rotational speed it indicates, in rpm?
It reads 7400 rpm
